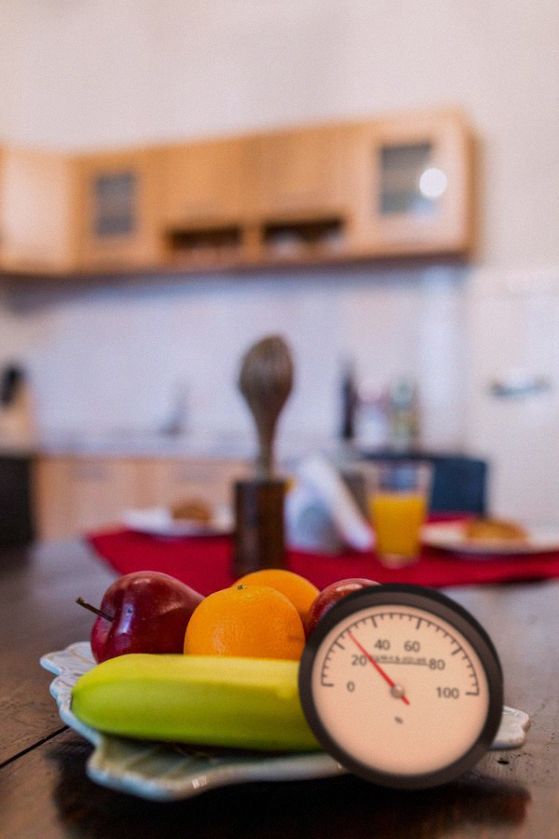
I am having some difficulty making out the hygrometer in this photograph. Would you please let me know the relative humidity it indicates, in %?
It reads 28 %
